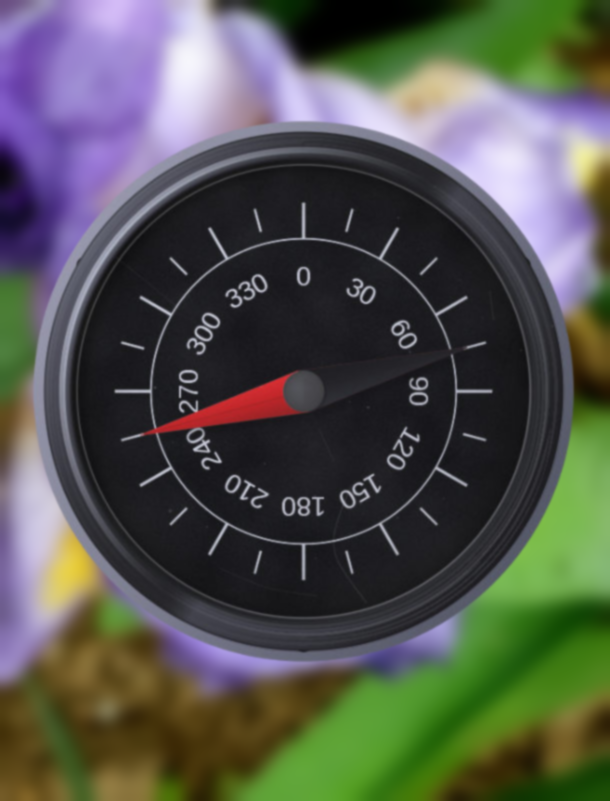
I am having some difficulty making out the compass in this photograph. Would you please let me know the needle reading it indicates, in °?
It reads 255 °
